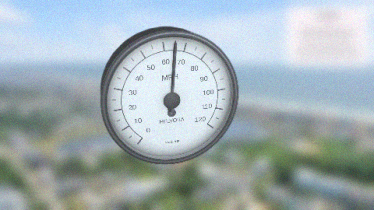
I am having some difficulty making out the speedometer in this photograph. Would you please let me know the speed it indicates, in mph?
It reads 65 mph
